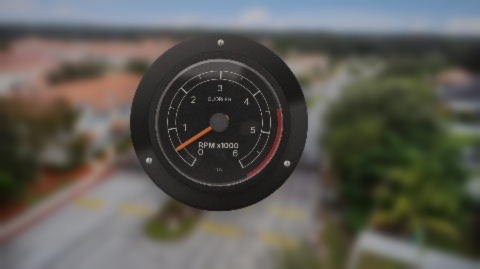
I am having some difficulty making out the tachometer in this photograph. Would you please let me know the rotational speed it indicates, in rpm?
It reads 500 rpm
